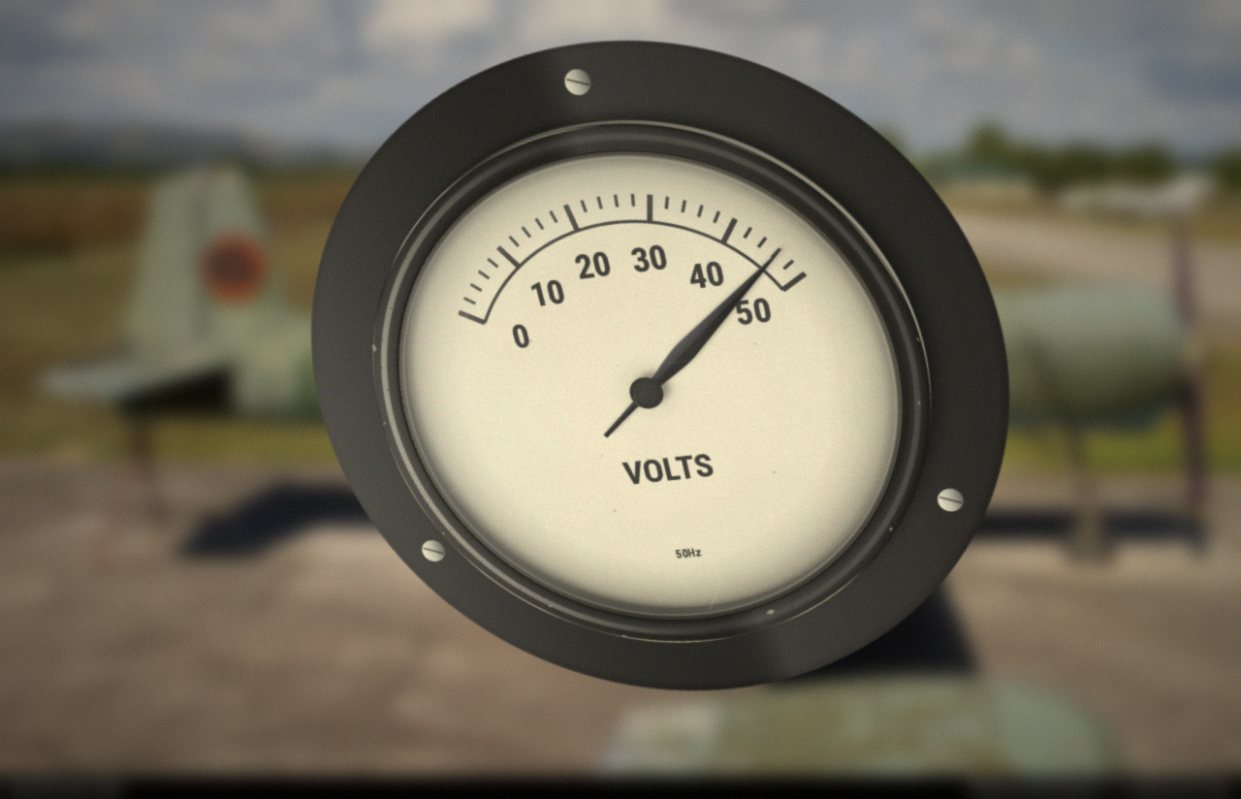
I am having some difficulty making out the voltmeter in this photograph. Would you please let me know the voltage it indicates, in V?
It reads 46 V
